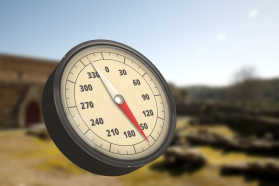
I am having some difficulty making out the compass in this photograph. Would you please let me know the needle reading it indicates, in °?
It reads 160 °
